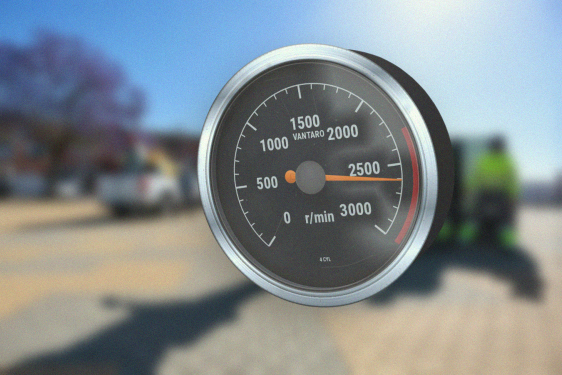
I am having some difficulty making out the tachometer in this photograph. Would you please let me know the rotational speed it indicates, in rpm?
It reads 2600 rpm
